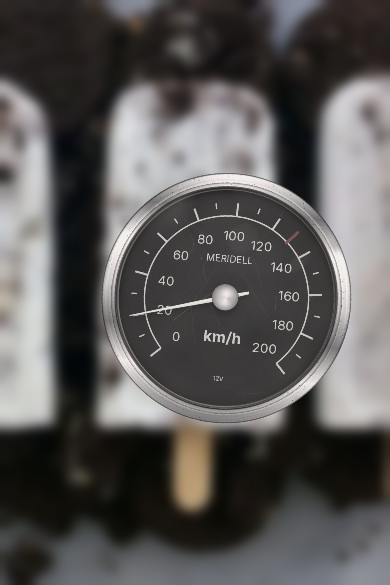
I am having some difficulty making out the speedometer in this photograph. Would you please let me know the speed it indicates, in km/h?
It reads 20 km/h
